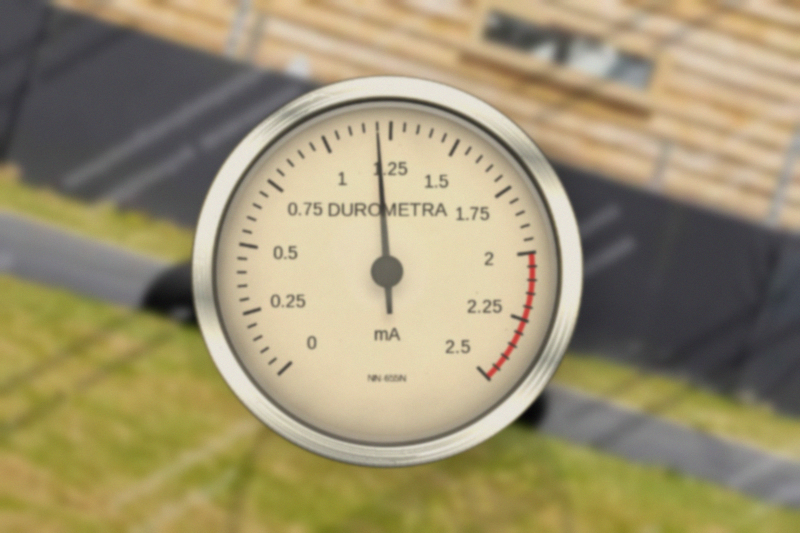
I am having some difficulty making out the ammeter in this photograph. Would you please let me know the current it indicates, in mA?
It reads 1.2 mA
